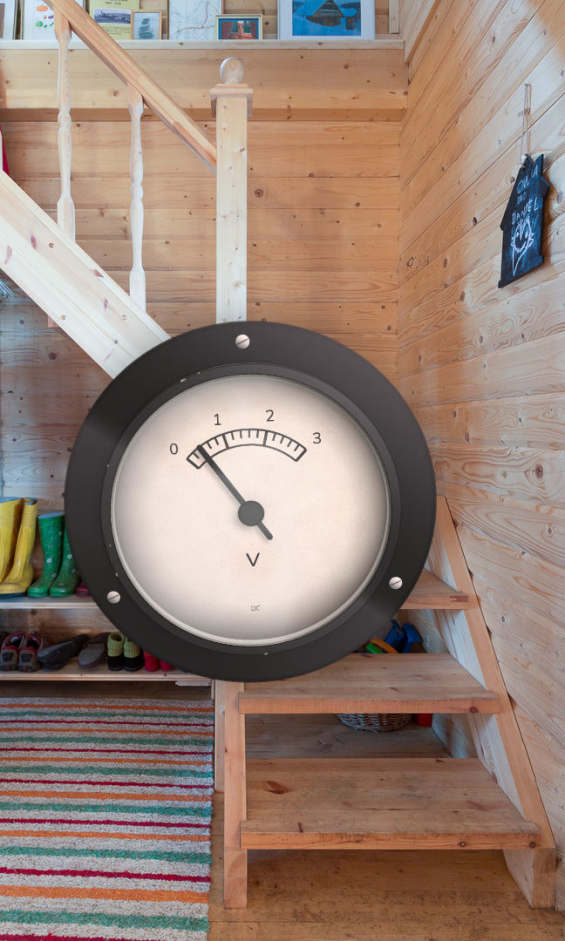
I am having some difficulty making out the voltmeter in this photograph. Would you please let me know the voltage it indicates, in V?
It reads 0.4 V
